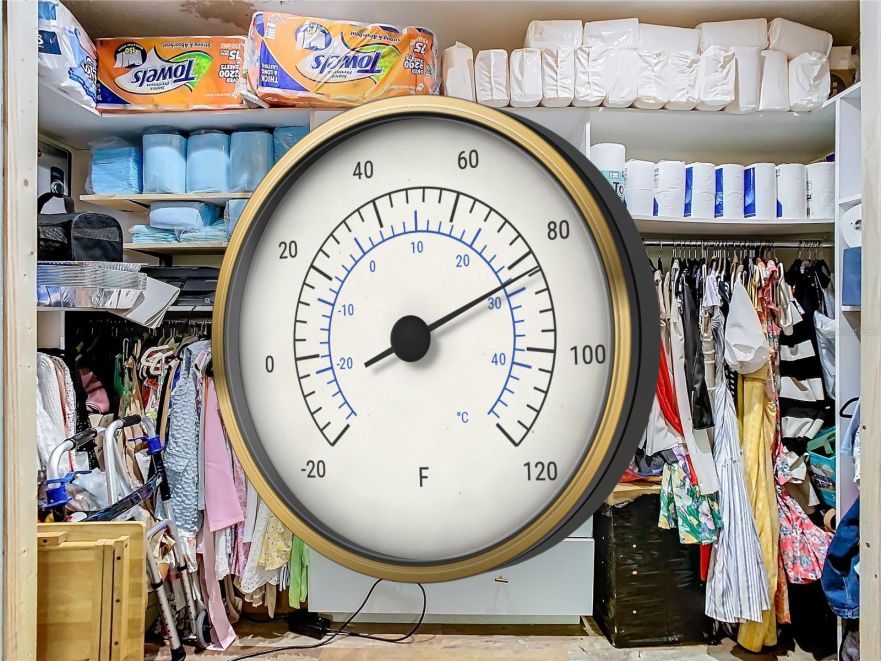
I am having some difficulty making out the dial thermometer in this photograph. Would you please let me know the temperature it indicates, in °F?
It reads 84 °F
